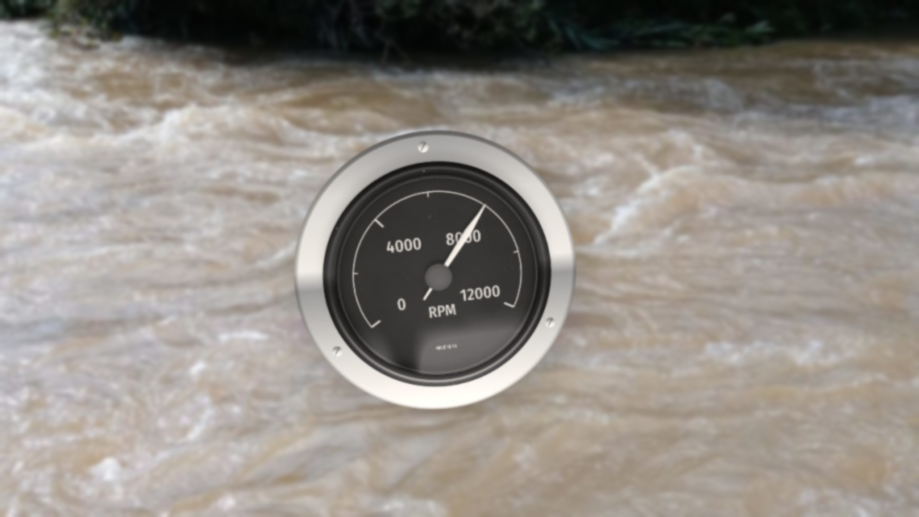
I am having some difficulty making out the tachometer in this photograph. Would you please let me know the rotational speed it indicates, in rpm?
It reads 8000 rpm
